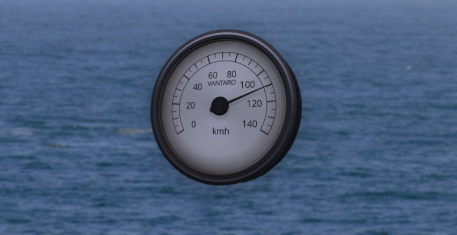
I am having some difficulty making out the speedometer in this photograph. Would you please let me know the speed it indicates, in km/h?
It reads 110 km/h
